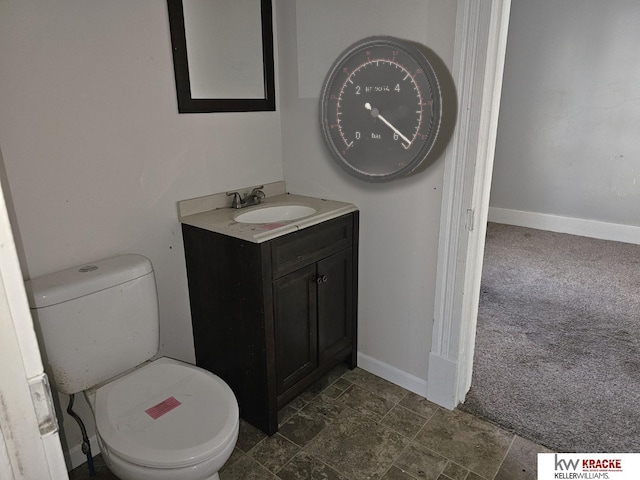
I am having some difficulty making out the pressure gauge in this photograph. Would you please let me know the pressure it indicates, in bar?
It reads 5.8 bar
